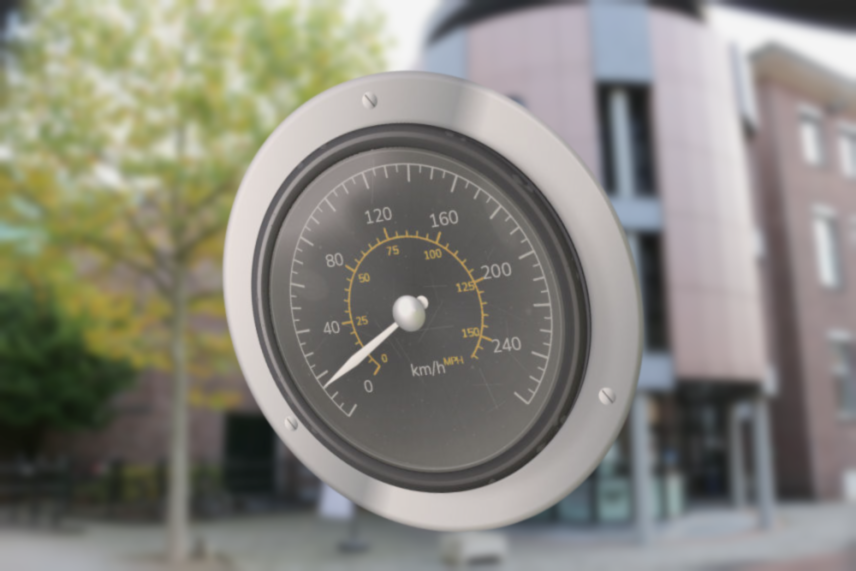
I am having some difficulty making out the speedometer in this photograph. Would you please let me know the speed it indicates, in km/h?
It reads 15 km/h
